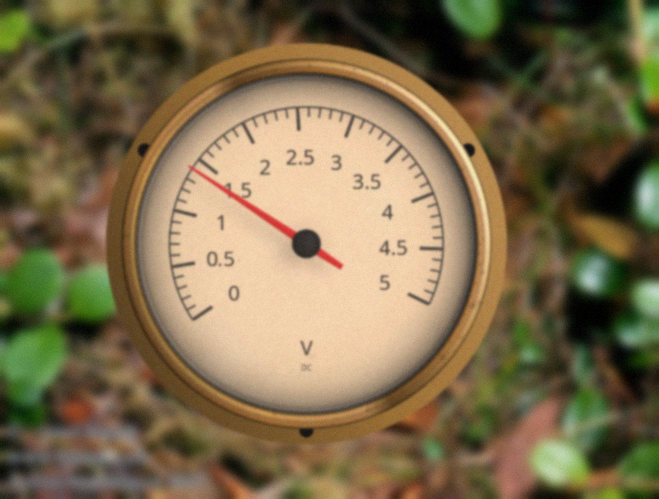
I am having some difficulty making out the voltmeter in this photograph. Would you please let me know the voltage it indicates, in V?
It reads 1.4 V
